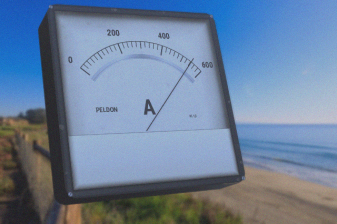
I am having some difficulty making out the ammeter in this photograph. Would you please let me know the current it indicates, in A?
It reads 540 A
